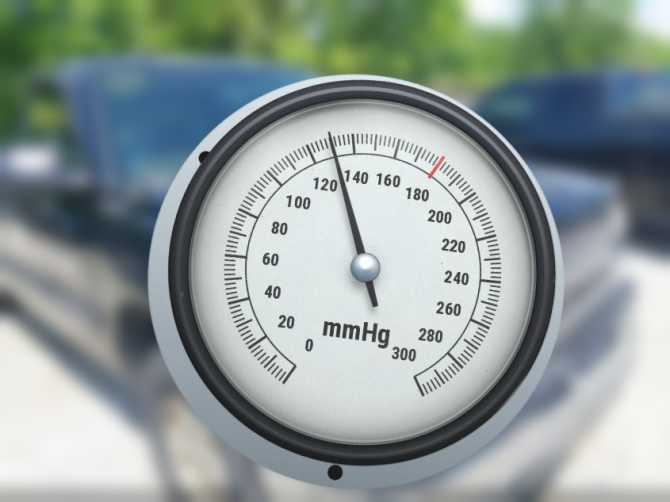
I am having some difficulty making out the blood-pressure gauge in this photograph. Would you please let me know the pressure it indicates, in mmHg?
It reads 130 mmHg
